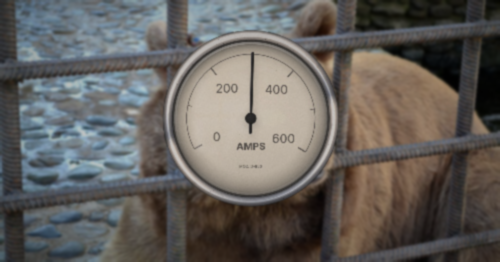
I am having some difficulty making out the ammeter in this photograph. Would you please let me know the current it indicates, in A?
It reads 300 A
